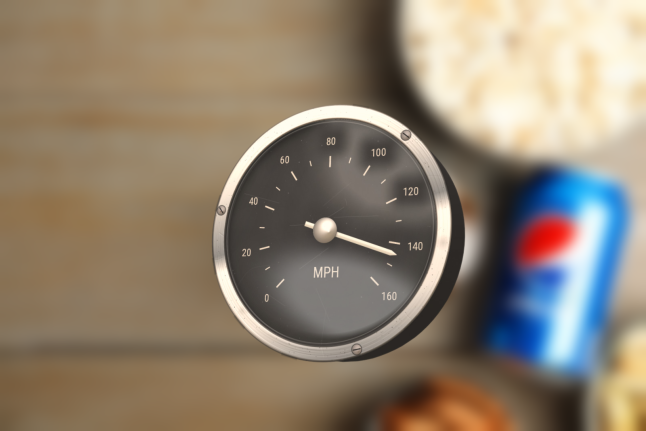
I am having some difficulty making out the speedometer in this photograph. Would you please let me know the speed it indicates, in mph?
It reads 145 mph
